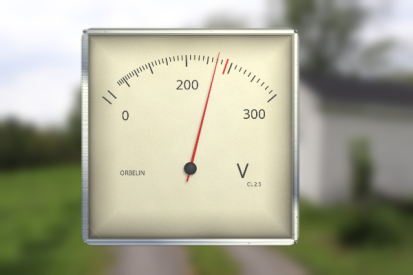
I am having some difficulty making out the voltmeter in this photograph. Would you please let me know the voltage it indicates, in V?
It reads 235 V
